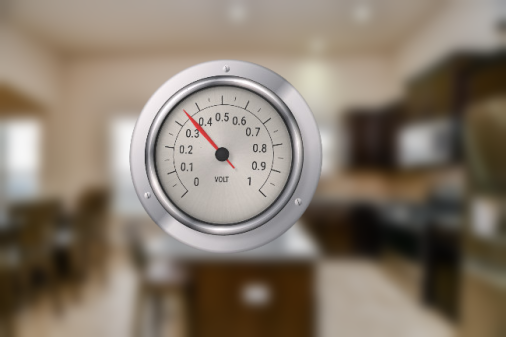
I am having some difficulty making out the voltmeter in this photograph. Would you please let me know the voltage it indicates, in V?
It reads 0.35 V
